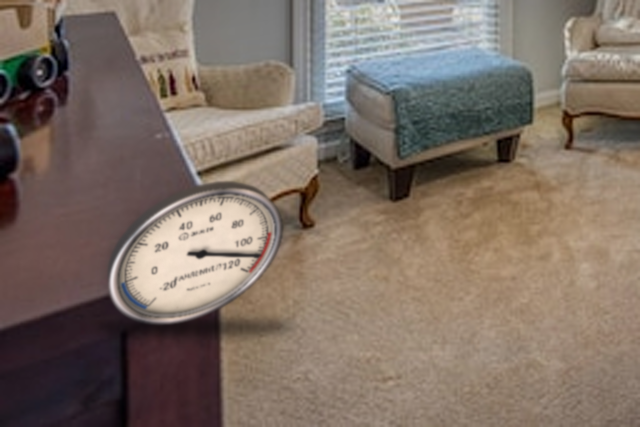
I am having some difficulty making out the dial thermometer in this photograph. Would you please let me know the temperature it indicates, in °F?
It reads 110 °F
